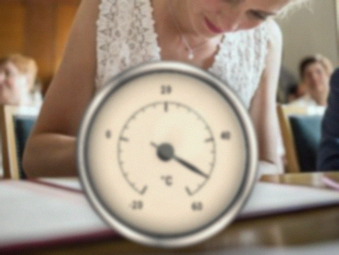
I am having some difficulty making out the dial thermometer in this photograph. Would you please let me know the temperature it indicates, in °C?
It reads 52 °C
